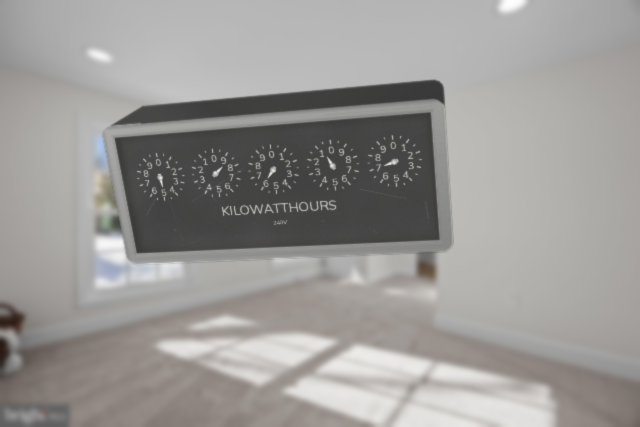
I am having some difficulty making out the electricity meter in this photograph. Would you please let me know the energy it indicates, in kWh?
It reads 48607 kWh
